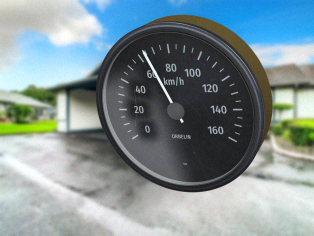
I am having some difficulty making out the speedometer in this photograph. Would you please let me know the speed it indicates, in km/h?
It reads 65 km/h
